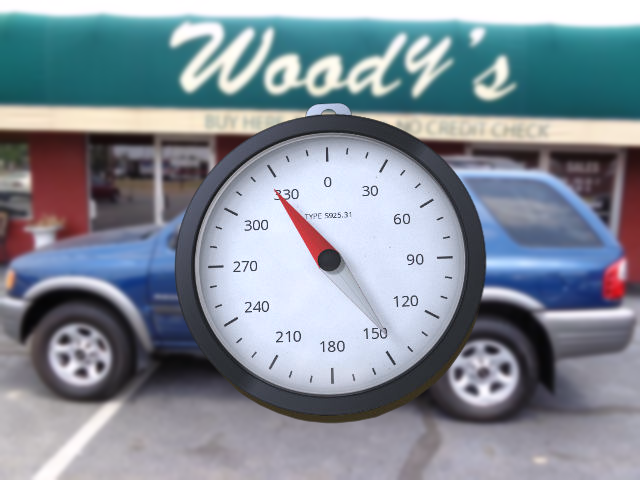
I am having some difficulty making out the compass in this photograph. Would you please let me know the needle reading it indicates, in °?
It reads 325 °
